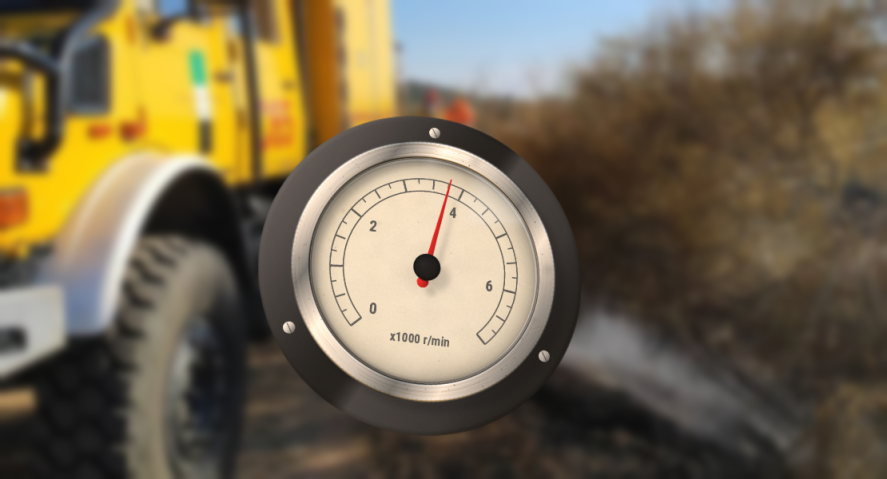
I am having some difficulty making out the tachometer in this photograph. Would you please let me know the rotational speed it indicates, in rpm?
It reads 3750 rpm
